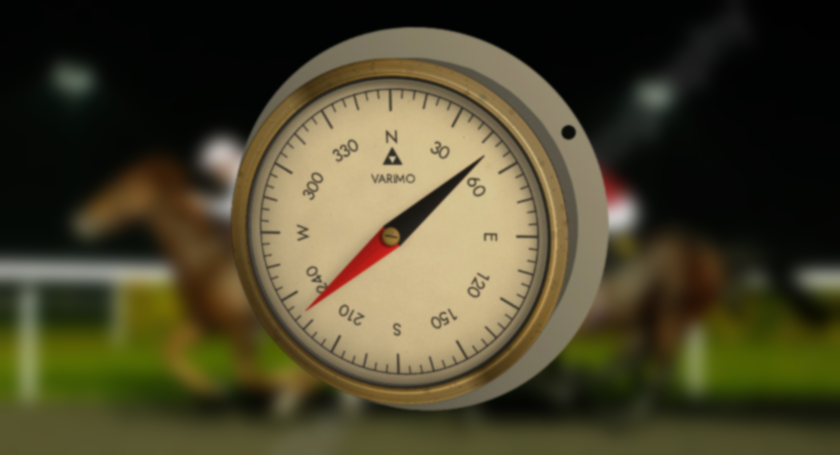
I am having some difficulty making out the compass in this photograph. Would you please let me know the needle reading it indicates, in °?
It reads 230 °
